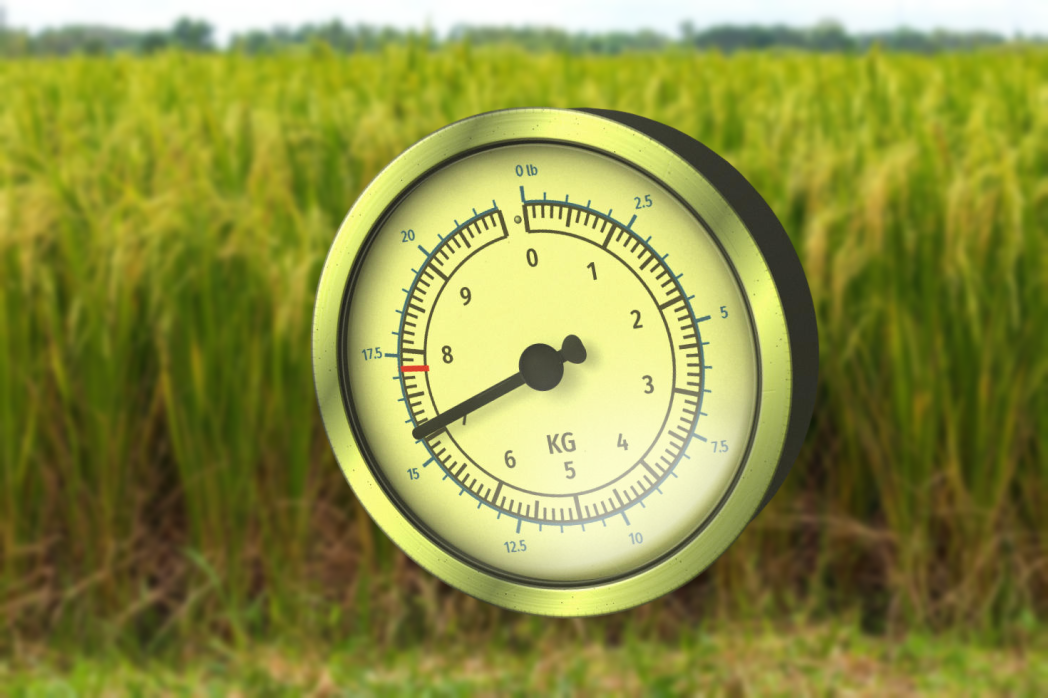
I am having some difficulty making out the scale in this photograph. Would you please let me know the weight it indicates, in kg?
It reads 7.1 kg
